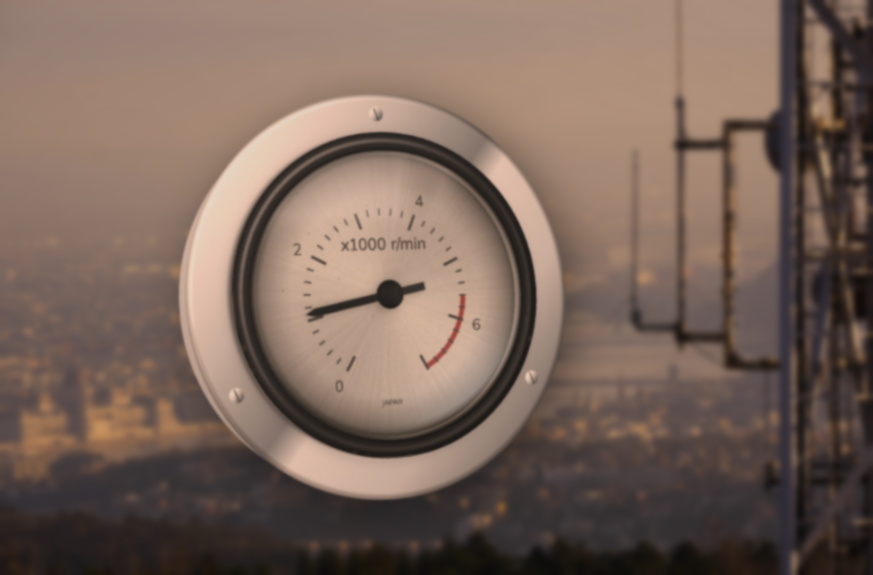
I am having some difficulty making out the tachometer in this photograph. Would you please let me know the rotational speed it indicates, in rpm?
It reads 1100 rpm
